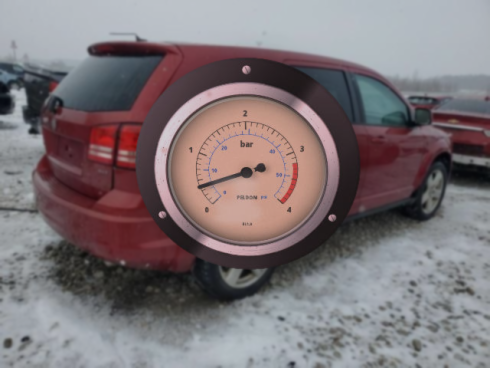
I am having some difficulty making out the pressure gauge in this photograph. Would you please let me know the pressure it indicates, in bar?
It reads 0.4 bar
